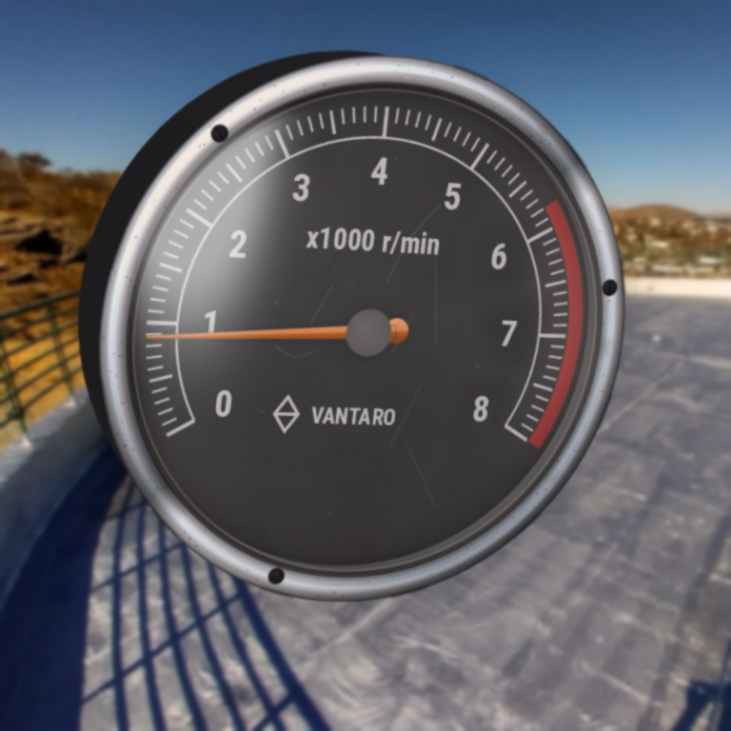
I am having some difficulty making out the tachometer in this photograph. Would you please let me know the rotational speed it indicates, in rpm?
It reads 900 rpm
